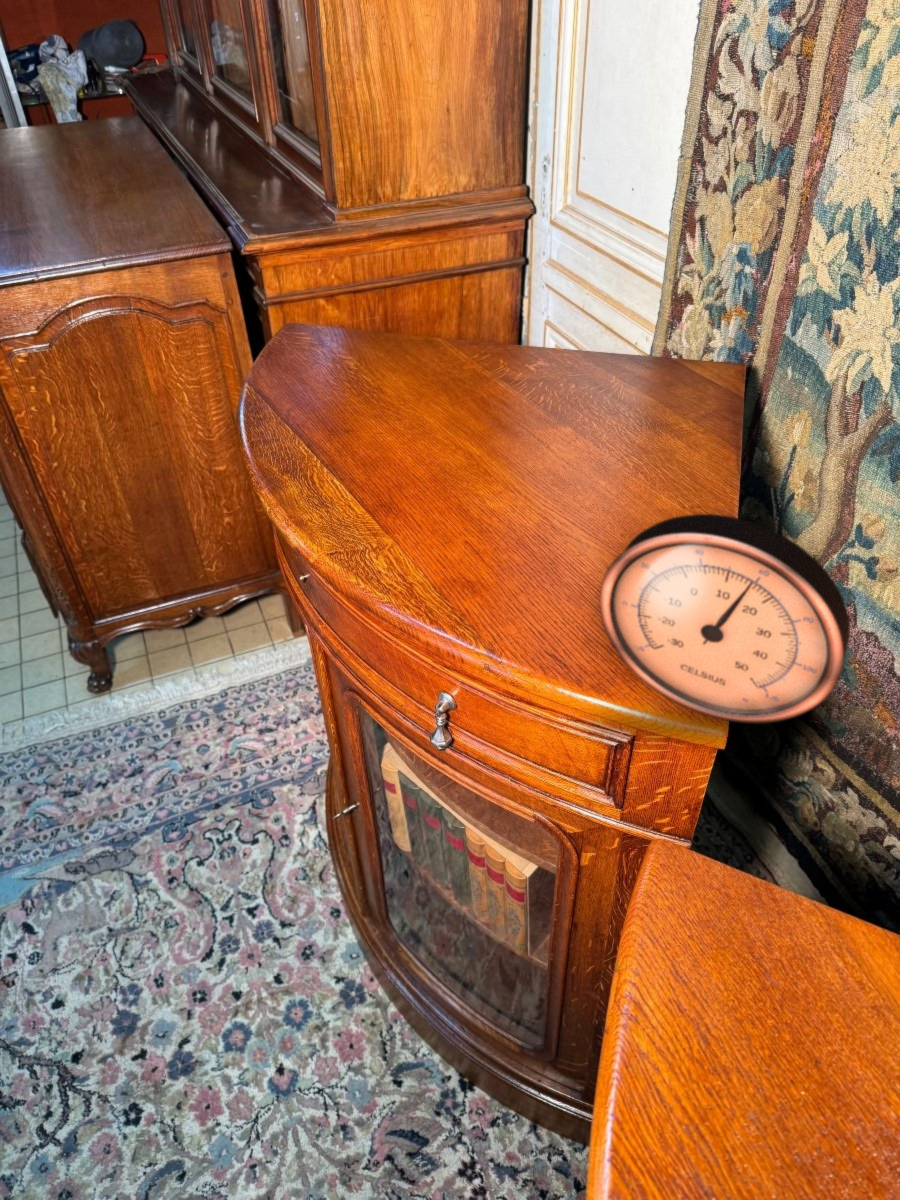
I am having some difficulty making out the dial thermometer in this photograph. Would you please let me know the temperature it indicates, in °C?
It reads 15 °C
